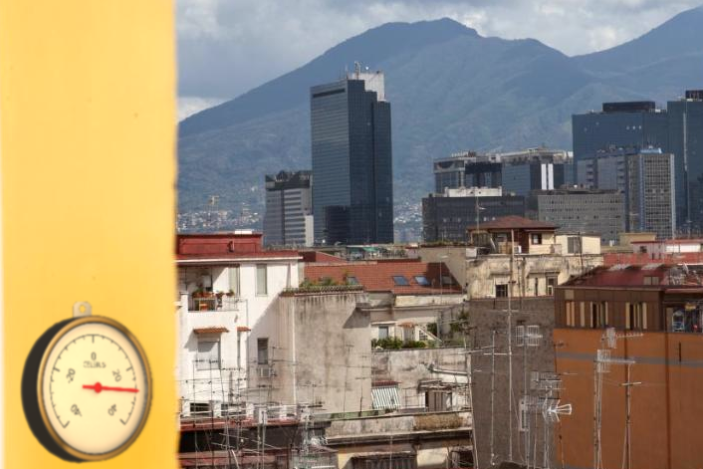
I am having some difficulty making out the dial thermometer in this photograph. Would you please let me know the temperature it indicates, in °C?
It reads 28 °C
